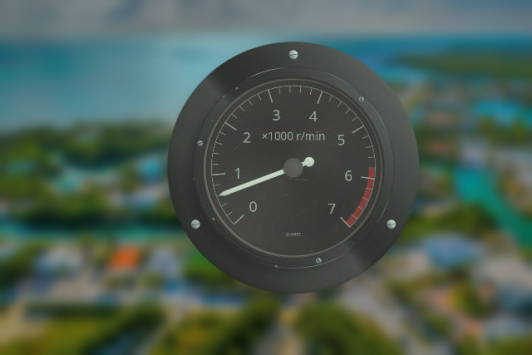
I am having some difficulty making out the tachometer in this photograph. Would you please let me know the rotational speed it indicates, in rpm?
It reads 600 rpm
